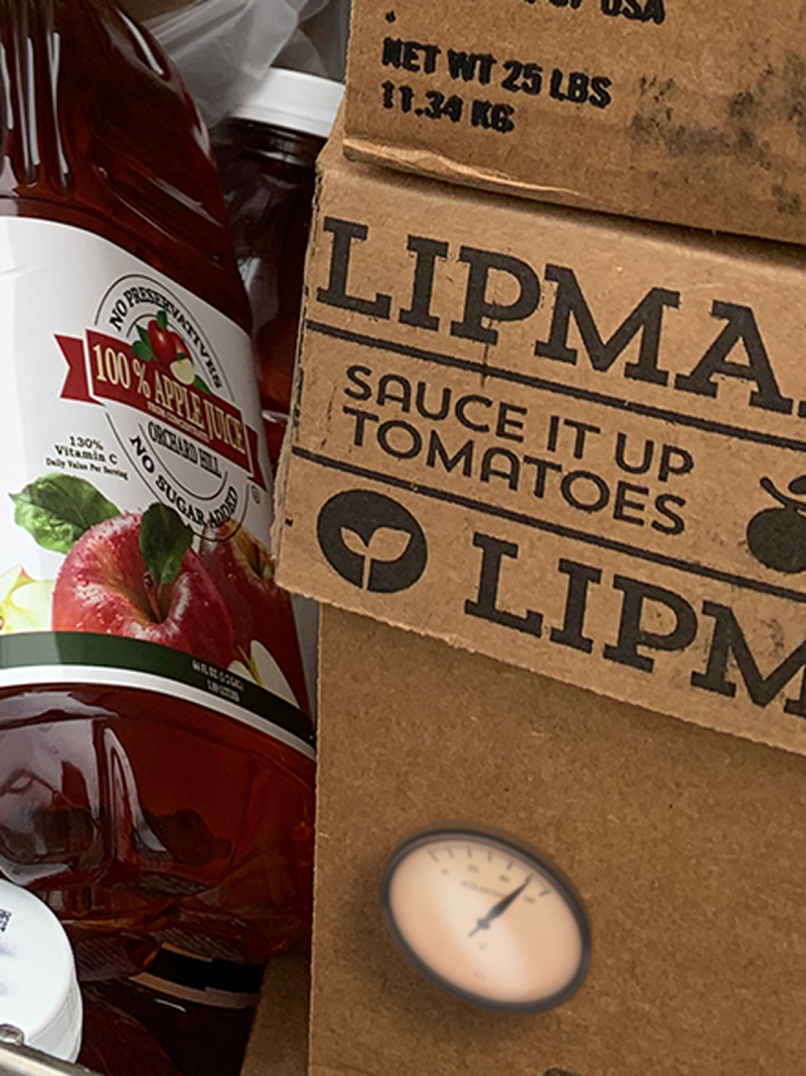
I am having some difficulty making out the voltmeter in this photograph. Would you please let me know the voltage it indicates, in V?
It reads 50 V
